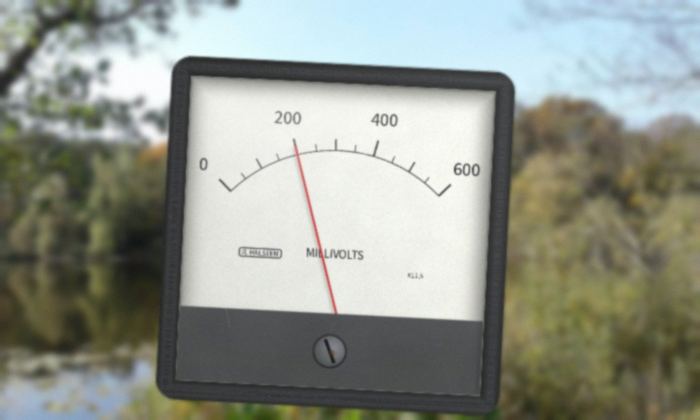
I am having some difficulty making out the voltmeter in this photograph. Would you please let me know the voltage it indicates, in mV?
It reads 200 mV
